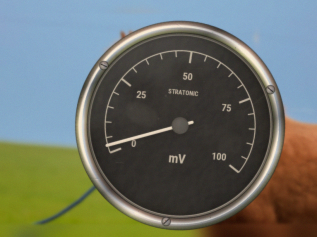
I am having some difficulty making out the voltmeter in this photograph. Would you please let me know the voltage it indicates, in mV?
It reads 2.5 mV
